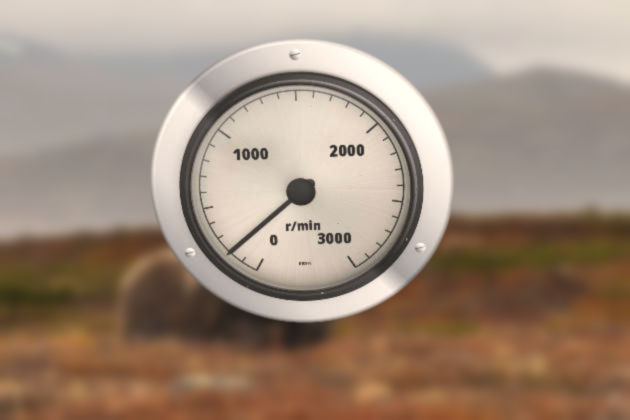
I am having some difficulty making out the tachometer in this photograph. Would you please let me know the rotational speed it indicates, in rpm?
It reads 200 rpm
